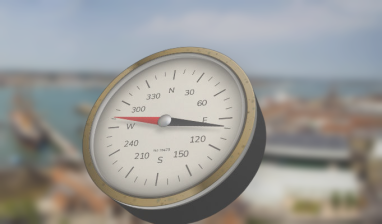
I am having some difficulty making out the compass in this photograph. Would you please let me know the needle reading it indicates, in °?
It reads 280 °
